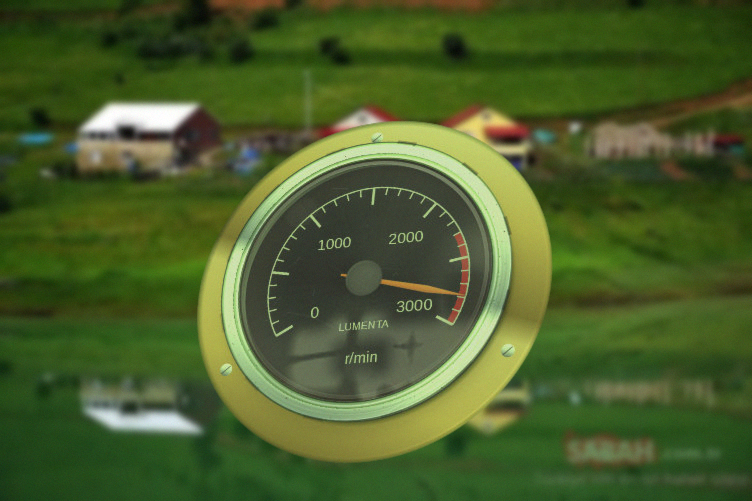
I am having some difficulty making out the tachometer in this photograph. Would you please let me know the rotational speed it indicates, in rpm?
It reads 2800 rpm
